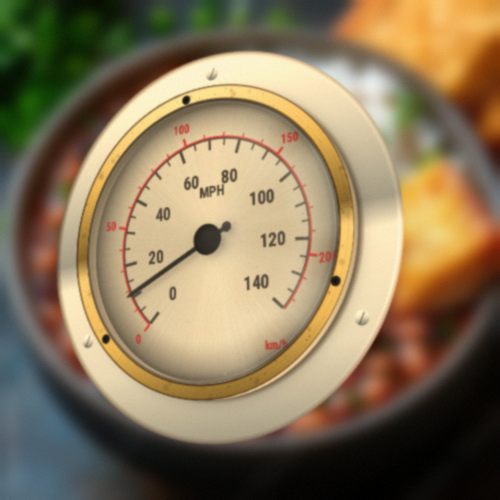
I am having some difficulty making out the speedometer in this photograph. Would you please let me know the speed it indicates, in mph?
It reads 10 mph
